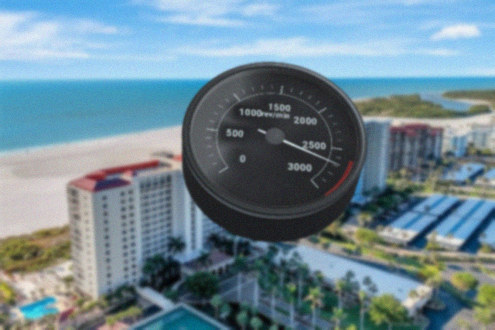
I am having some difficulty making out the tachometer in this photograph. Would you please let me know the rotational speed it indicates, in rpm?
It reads 2700 rpm
